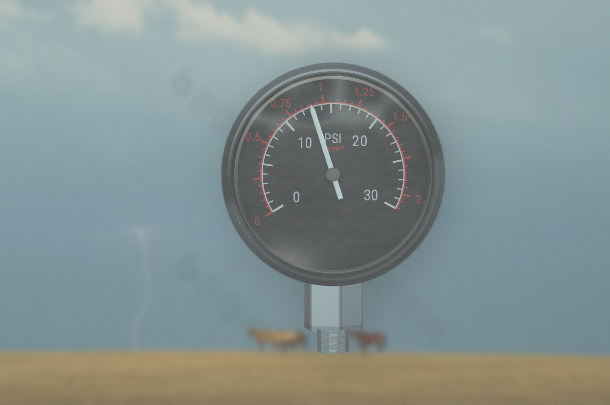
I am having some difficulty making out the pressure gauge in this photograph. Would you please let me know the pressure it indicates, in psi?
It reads 13 psi
